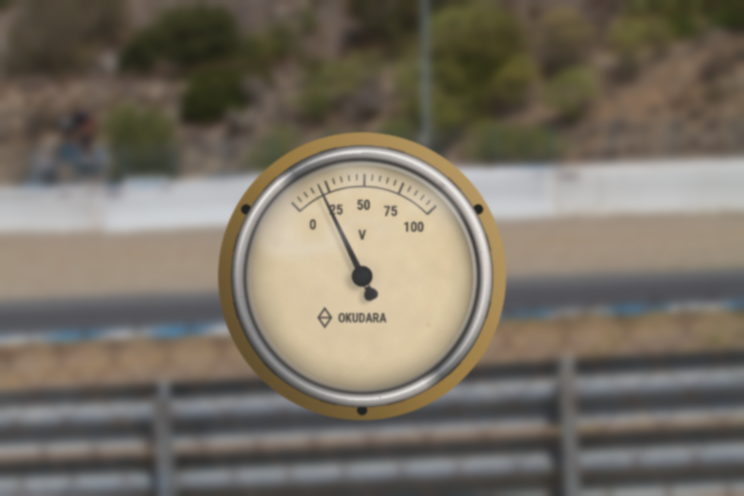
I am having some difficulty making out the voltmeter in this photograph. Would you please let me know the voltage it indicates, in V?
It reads 20 V
